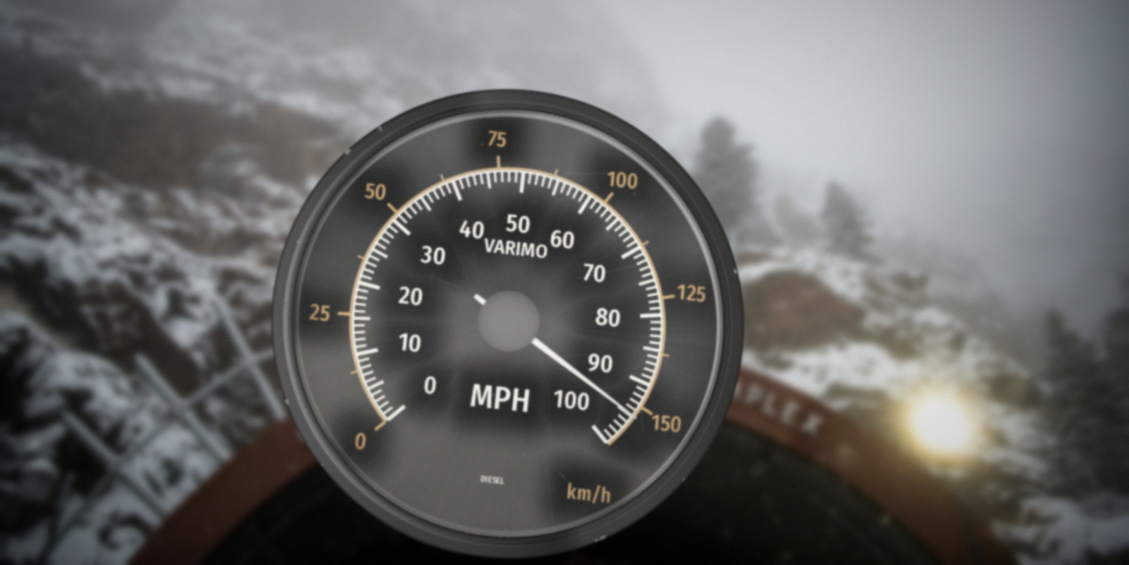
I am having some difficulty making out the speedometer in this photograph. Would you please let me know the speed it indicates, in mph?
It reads 95 mph
